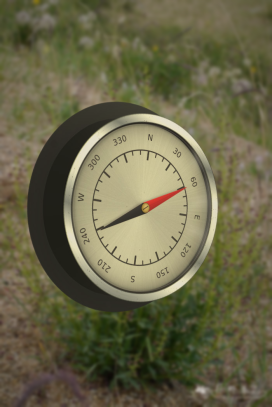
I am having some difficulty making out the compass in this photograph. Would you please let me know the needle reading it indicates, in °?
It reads 60 °
